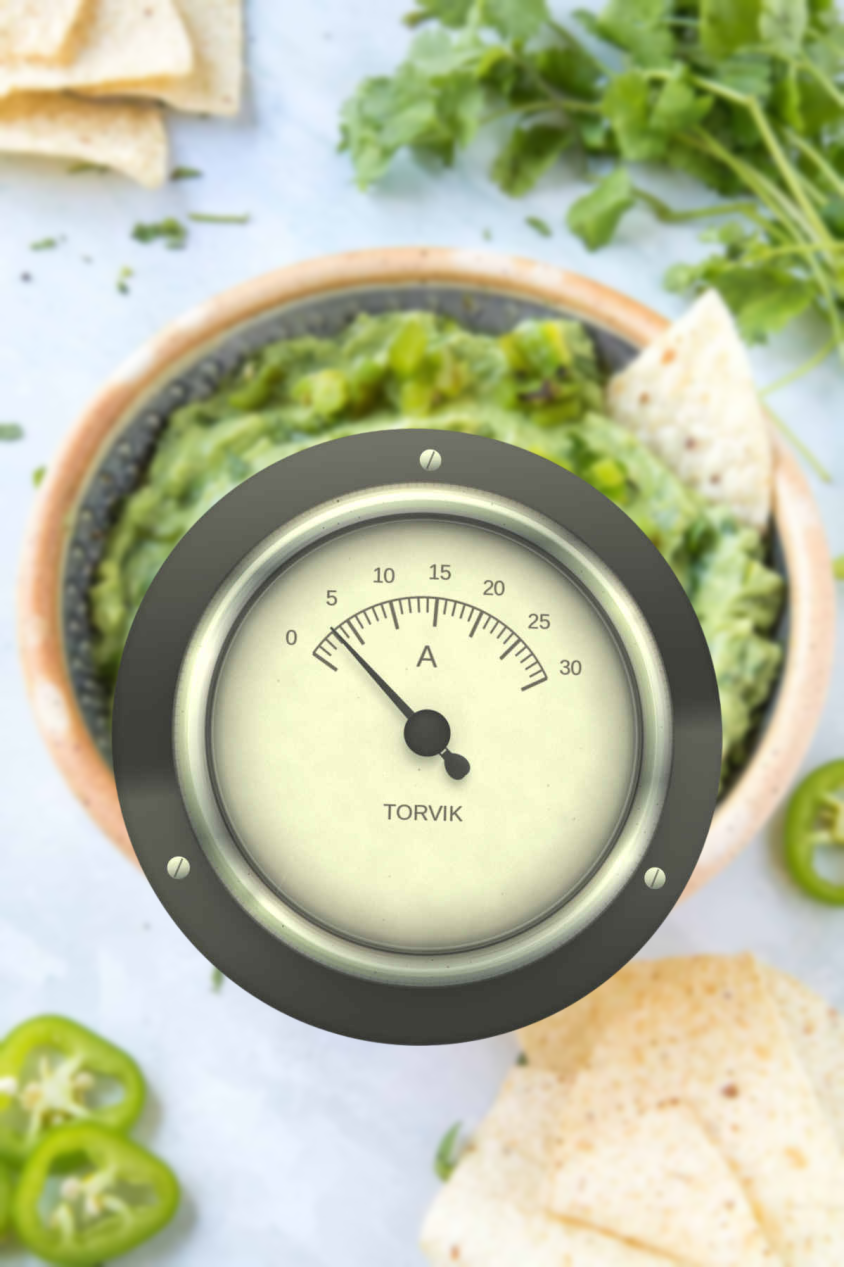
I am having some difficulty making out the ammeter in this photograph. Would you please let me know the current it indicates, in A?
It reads 3 A
